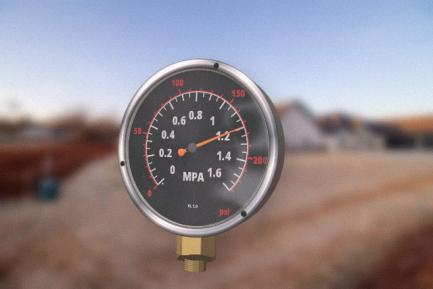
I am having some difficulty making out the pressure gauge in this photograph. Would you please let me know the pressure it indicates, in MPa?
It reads 1.2 MPa
